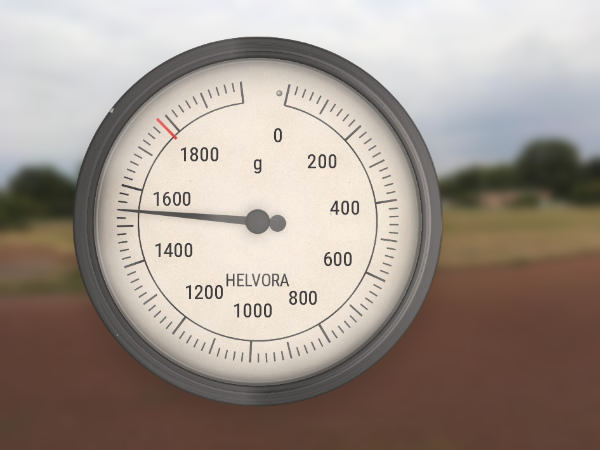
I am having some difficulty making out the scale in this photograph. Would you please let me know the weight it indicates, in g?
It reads 1540 g
